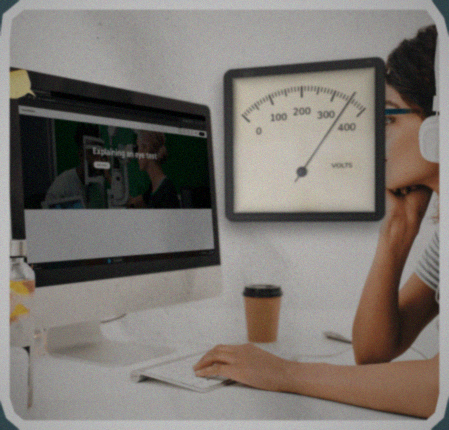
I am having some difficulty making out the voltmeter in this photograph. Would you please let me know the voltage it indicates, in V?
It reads 350 V
